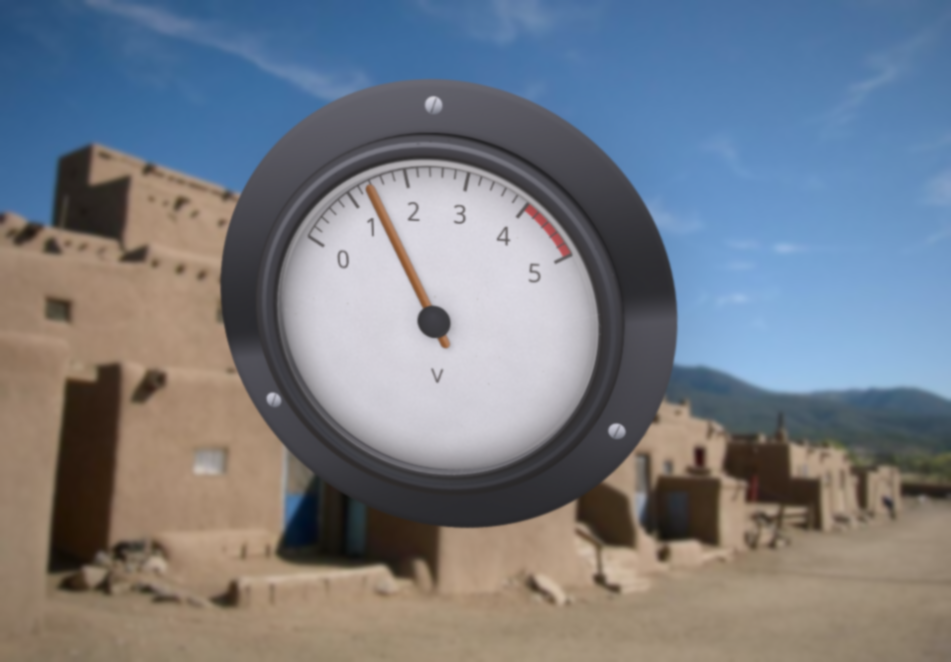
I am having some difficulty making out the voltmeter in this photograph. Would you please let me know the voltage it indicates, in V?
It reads 1.4 V
